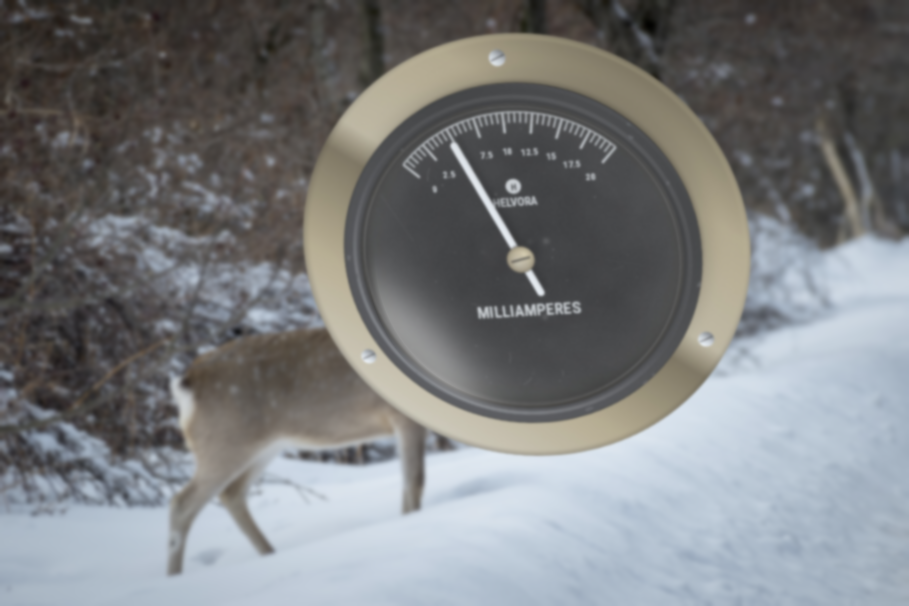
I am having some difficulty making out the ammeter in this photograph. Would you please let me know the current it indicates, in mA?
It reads 5 mA
